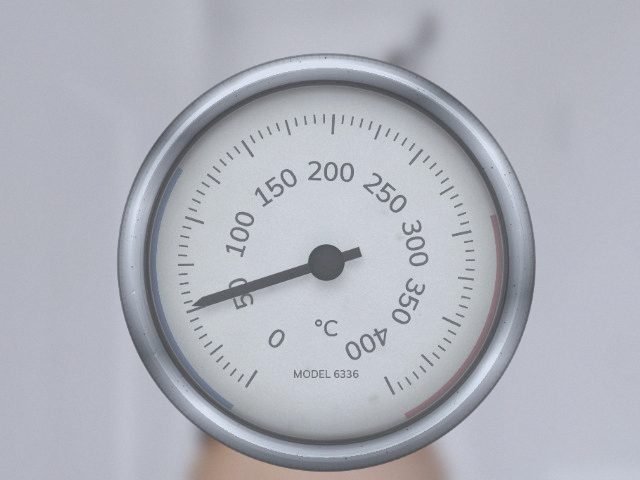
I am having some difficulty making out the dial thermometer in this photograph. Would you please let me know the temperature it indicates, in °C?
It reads 52.5 °C
